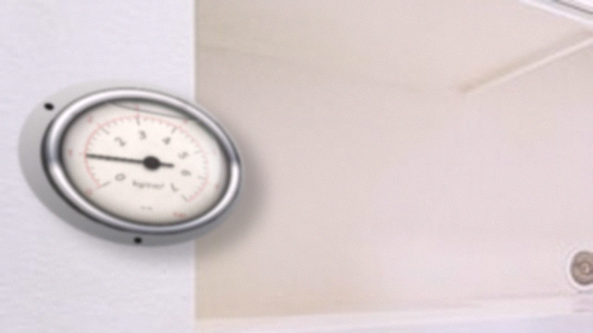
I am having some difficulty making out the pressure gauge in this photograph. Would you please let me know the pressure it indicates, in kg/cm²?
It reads 1 kg/cm²
